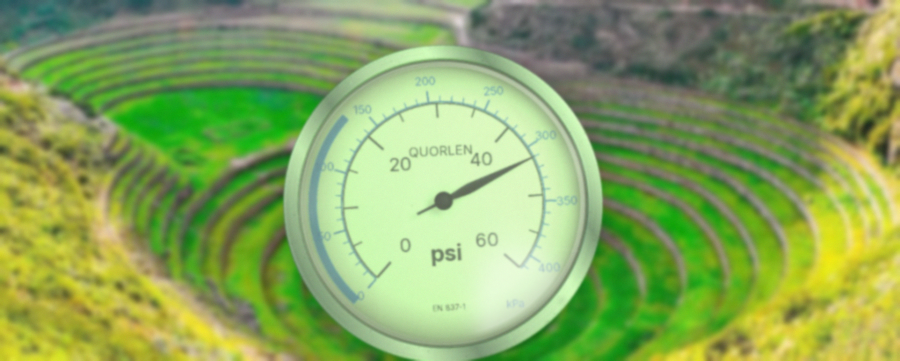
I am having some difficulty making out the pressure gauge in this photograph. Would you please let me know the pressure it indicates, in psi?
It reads 45 psi
